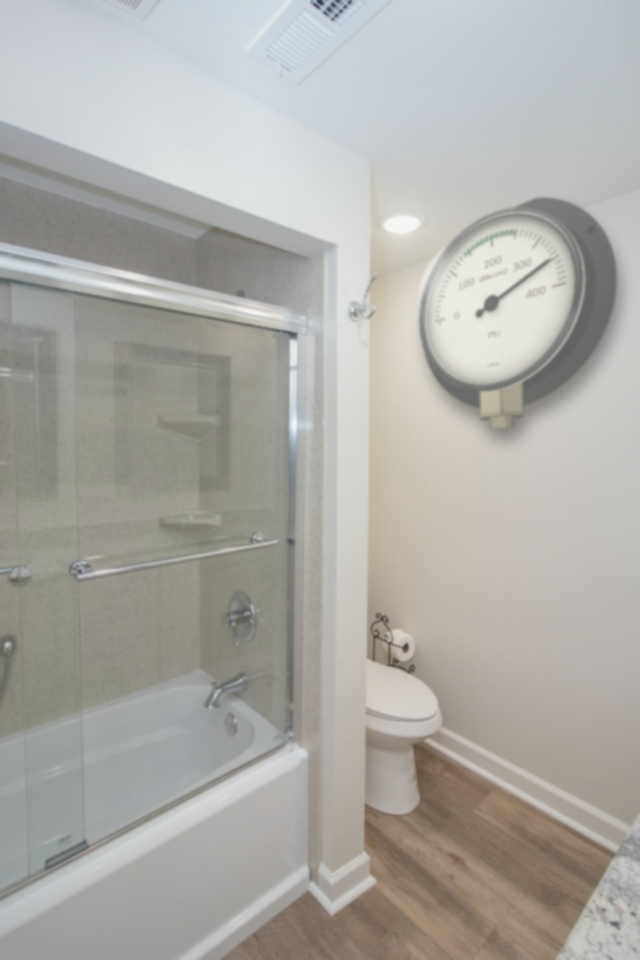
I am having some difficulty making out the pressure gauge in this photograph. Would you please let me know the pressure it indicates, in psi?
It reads 350 psi
